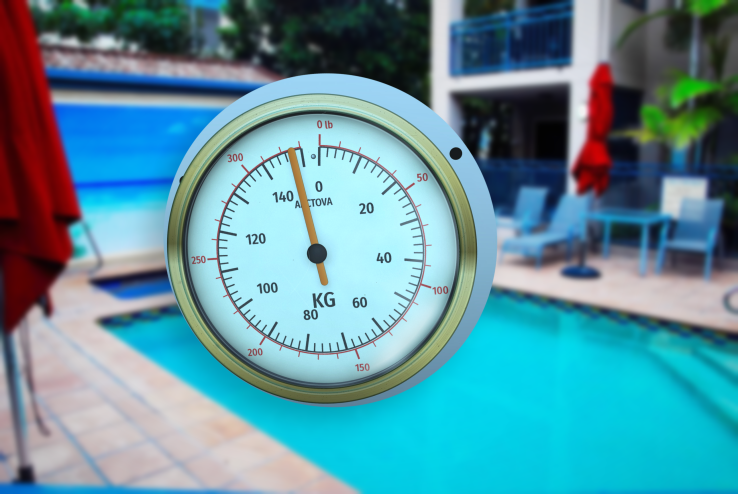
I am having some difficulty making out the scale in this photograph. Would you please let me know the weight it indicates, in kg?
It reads 148 kg
